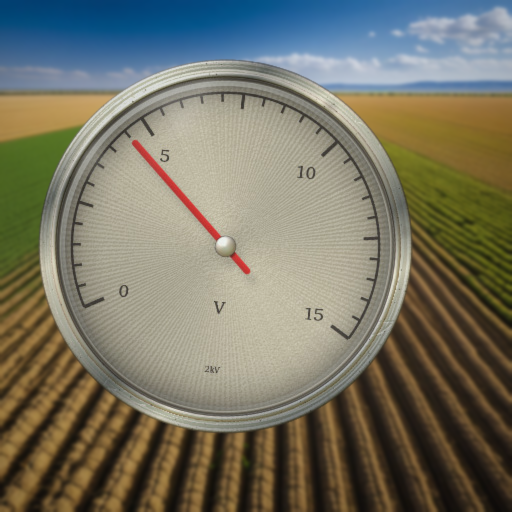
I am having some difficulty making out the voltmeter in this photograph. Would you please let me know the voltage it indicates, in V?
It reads 4.5 V
